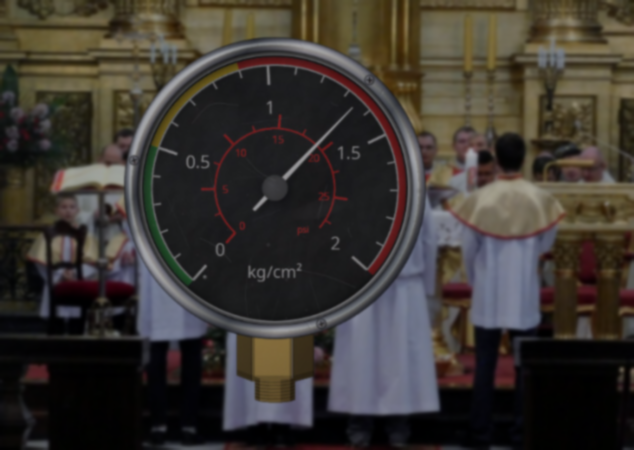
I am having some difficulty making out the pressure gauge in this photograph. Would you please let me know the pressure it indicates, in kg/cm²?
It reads 1.35 kg/cm²
